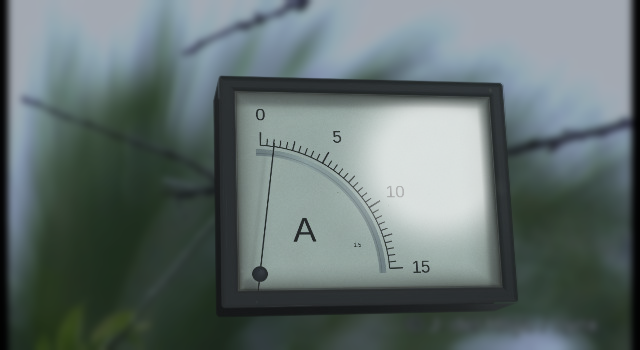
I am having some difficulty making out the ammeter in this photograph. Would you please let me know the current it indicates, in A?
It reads 1 A
